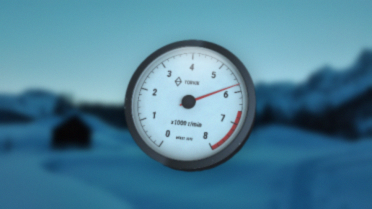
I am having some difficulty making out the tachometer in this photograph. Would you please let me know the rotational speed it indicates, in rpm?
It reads 5800 rpm
